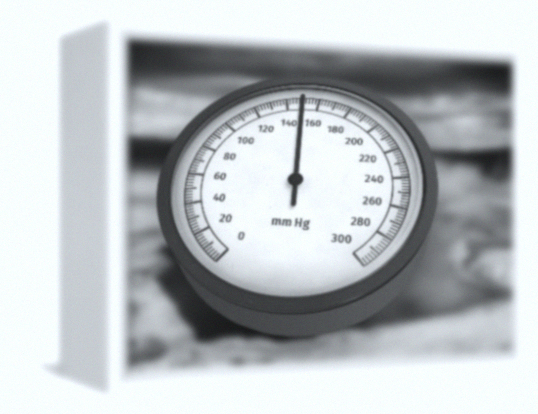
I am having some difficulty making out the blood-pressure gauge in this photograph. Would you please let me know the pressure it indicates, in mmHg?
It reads 150 mmHg
